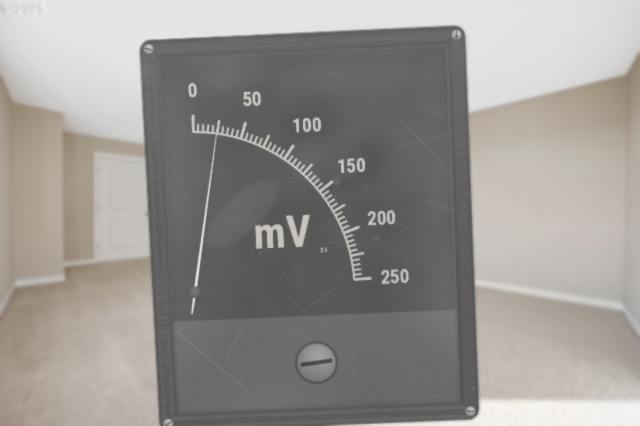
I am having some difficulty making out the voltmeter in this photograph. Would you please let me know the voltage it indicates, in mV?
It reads 25 mV
